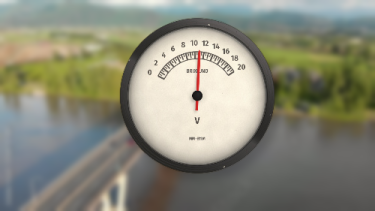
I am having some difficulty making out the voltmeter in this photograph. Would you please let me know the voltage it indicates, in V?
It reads 11 V
